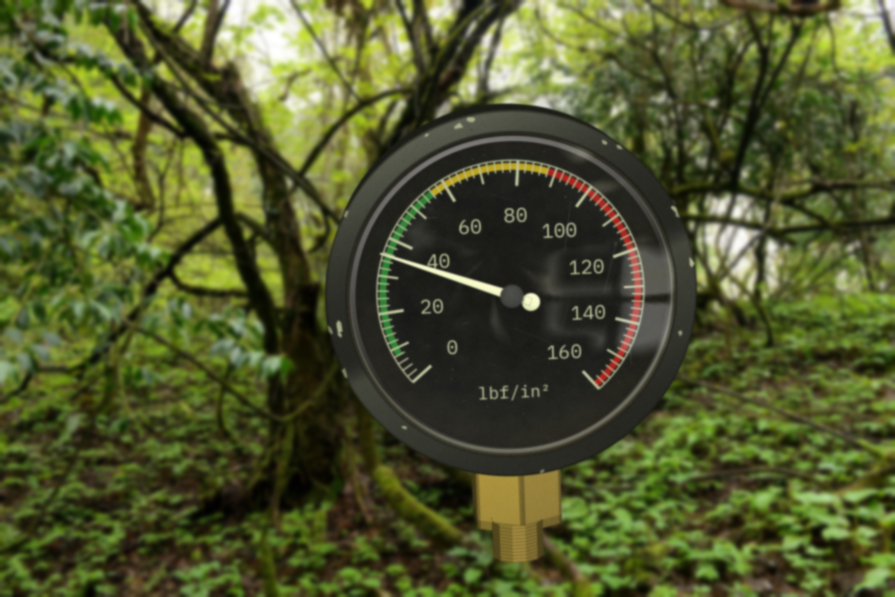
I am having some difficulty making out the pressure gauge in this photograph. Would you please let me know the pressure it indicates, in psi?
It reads 36 psi
